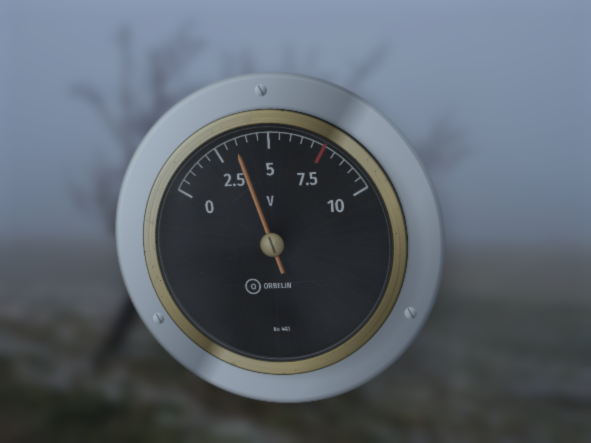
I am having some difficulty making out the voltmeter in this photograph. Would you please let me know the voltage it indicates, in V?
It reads 3.5 V
